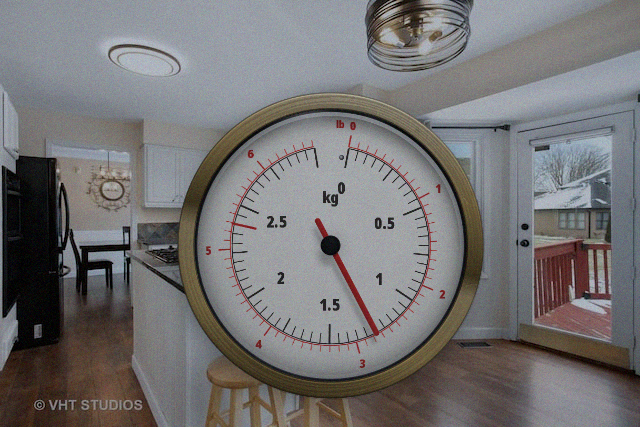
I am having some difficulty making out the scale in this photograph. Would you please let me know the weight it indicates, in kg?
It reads 1.25 kg
